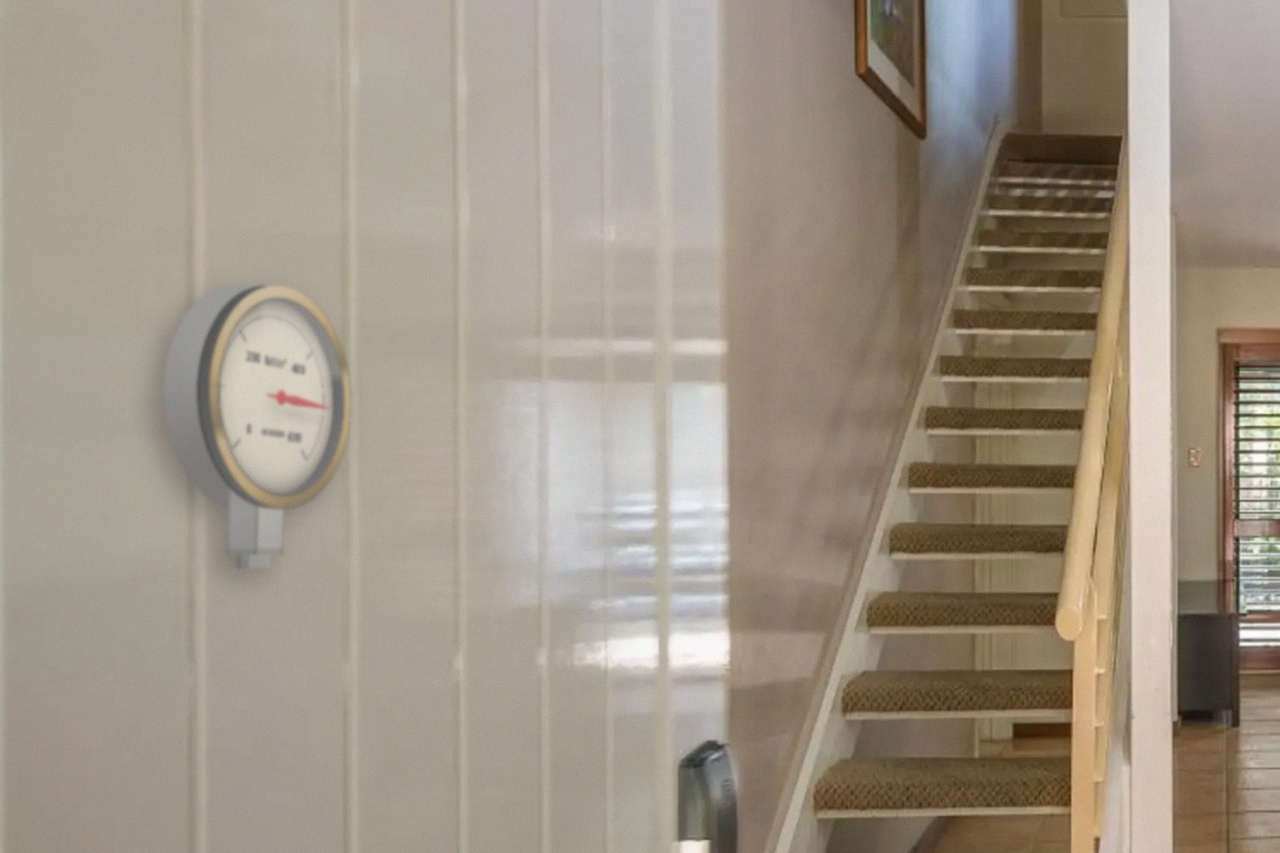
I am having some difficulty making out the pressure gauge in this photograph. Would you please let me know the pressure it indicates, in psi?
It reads 500 psi
